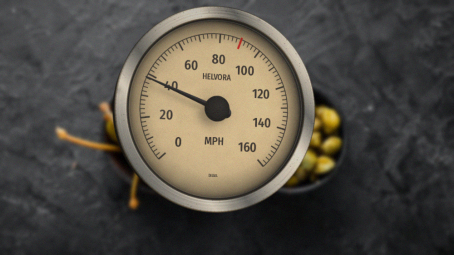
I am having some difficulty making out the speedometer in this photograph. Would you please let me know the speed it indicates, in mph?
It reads 38 mph
